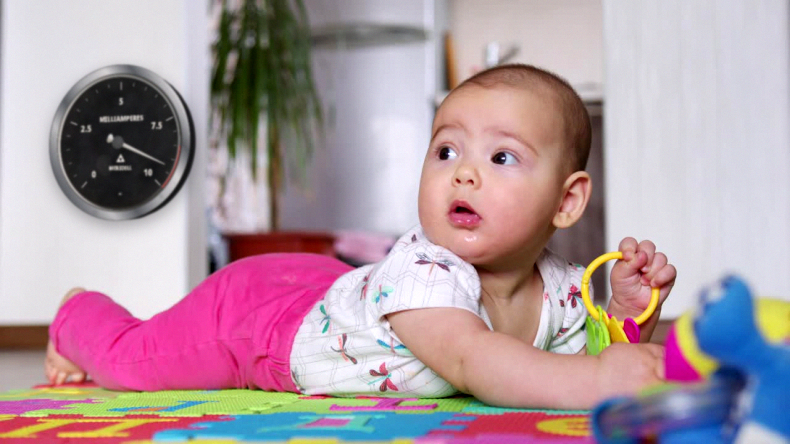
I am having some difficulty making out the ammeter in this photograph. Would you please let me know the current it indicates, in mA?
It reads 9.25 mA
